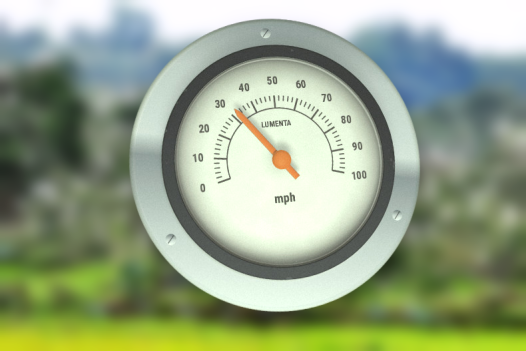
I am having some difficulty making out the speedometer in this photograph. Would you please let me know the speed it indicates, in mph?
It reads 32 mph
